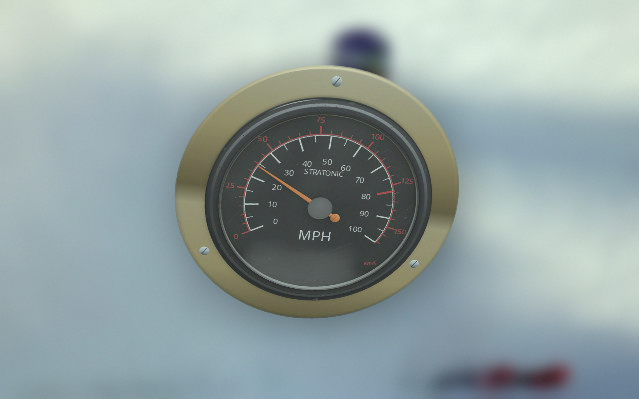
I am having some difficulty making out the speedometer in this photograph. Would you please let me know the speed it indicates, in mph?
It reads 25 mph
